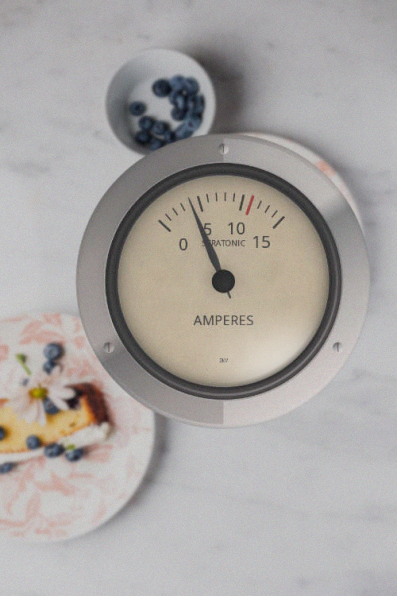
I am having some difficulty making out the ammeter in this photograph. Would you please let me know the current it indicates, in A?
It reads 4 A
